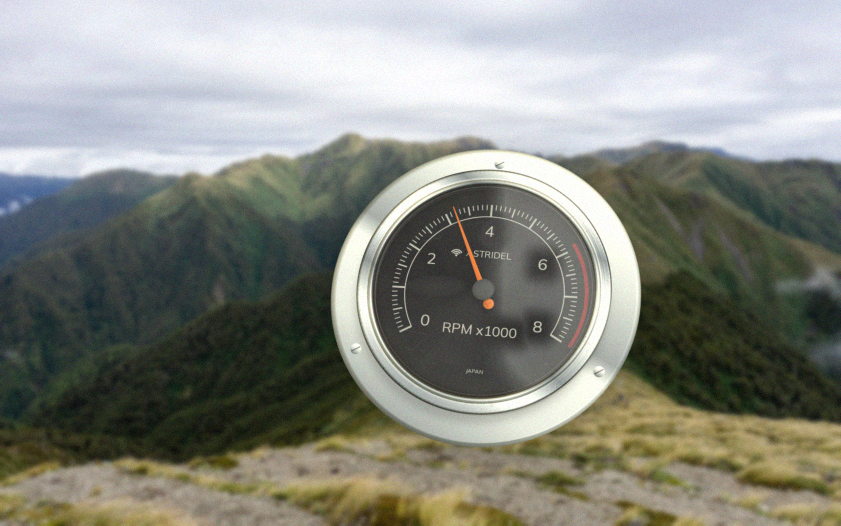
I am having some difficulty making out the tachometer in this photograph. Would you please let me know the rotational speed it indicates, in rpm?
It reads 3200 rpm
